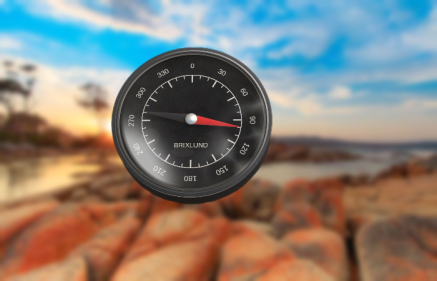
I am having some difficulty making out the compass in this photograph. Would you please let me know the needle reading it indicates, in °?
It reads 100 °
